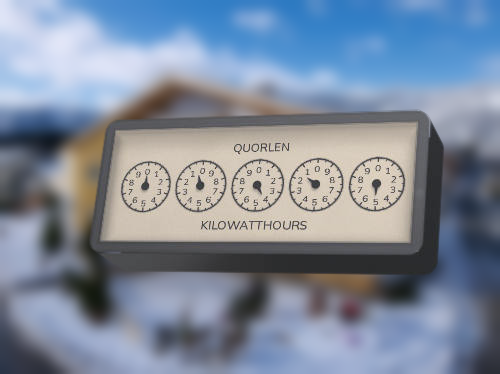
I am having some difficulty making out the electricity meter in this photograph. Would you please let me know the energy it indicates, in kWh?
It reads 415 kWh
